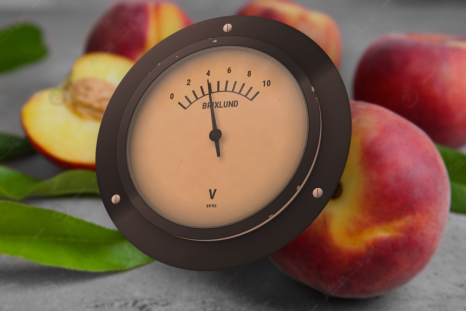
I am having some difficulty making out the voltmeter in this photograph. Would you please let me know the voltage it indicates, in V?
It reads 4 V
